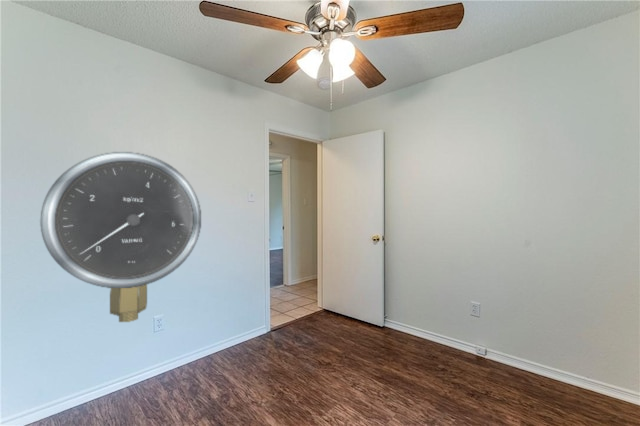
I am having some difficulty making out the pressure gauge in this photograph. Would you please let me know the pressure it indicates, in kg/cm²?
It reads 0.2 kg/cm²
